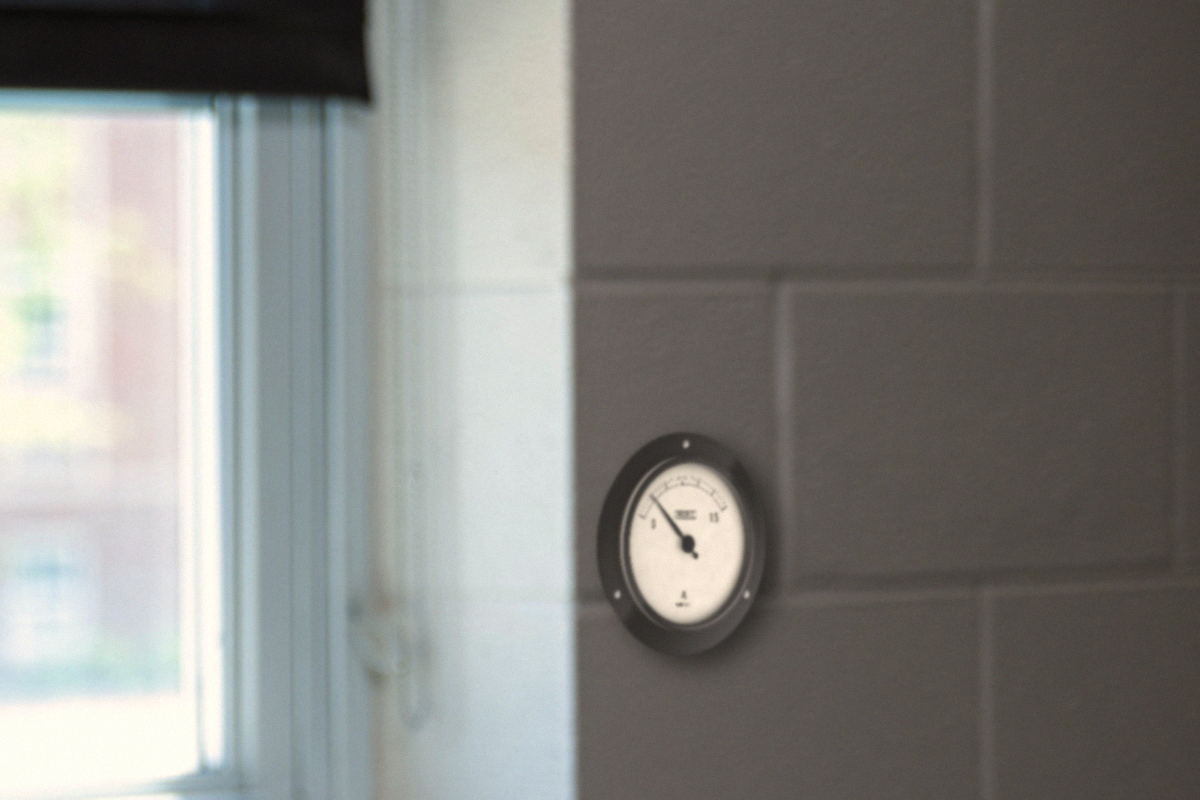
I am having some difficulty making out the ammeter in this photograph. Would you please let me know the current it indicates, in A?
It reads 2.5 A
